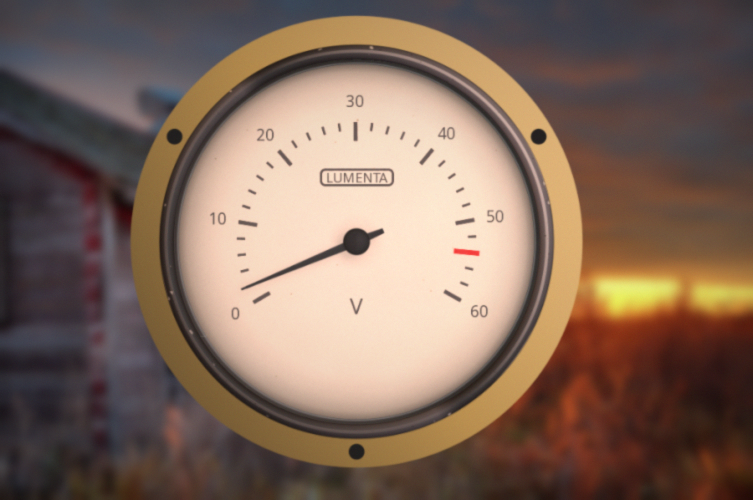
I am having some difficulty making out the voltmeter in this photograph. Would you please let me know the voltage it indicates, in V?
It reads 2 V
